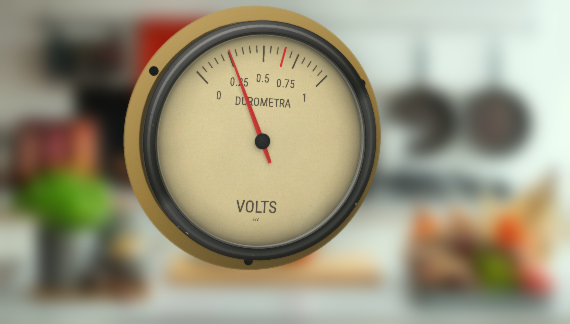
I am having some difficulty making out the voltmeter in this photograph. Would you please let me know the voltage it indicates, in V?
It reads 0.25 V
